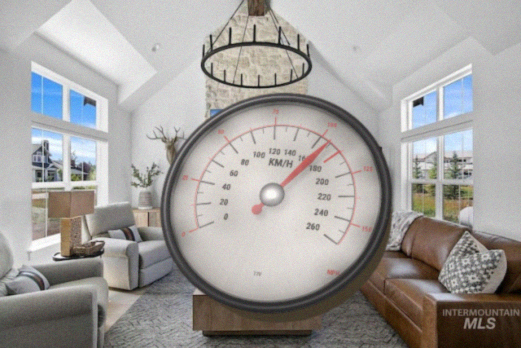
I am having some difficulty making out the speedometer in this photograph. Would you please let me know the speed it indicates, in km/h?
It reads 170 km/h
